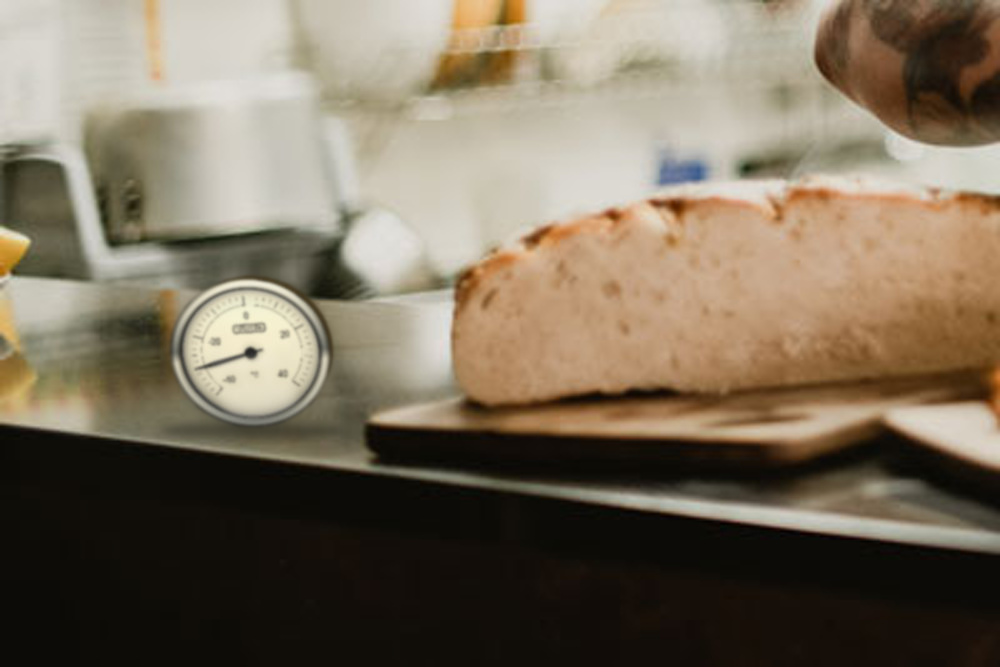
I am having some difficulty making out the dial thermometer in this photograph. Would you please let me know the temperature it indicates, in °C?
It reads -30 °C
